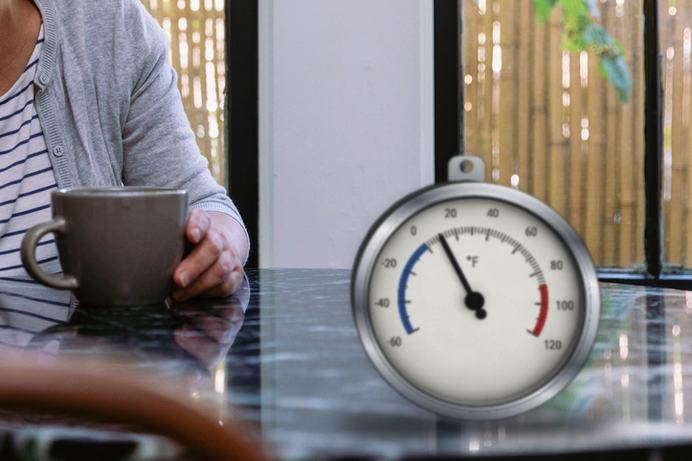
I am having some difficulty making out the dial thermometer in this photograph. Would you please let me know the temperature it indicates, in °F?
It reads 10 °F
